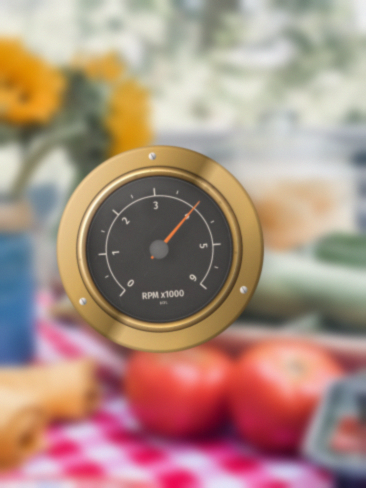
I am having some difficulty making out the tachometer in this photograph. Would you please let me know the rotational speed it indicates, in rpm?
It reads 4000 rpm
